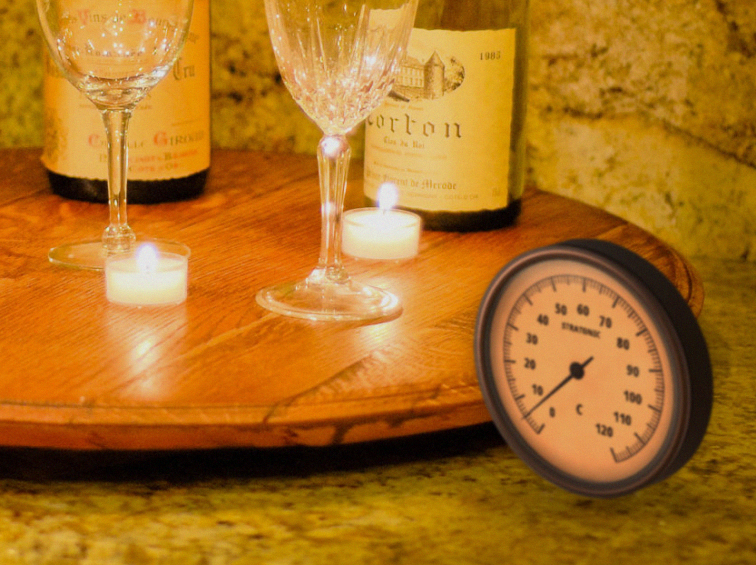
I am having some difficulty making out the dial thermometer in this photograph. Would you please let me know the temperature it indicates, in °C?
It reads 5 °C
